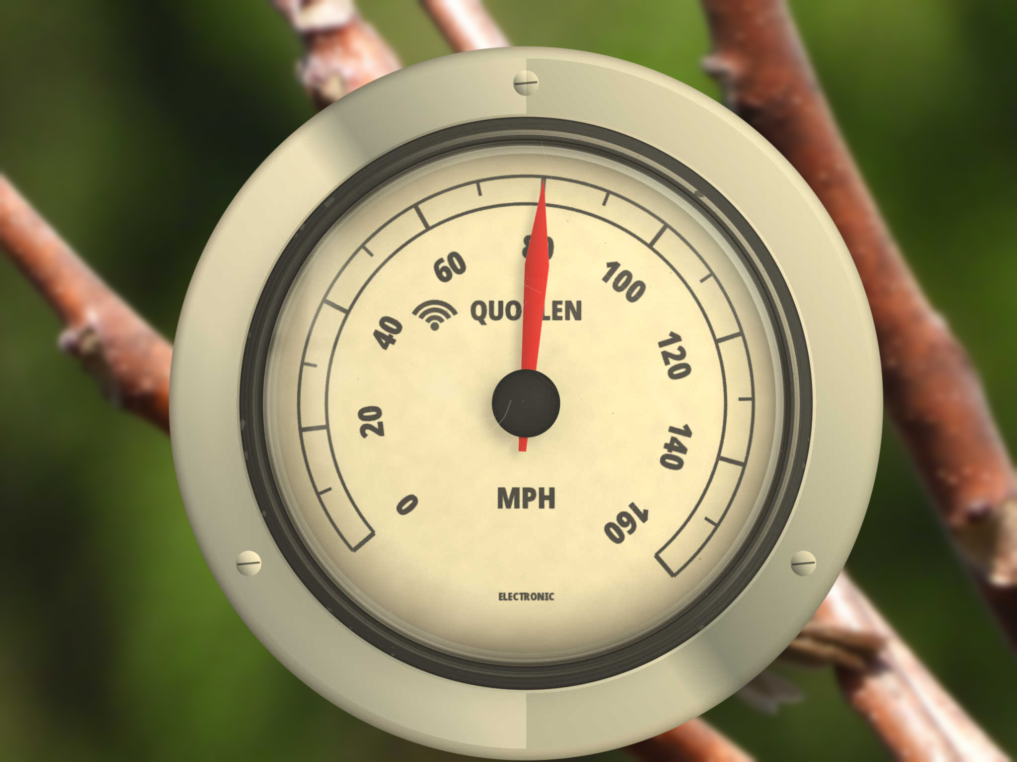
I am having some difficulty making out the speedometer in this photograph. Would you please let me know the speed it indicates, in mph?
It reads 80 mph
